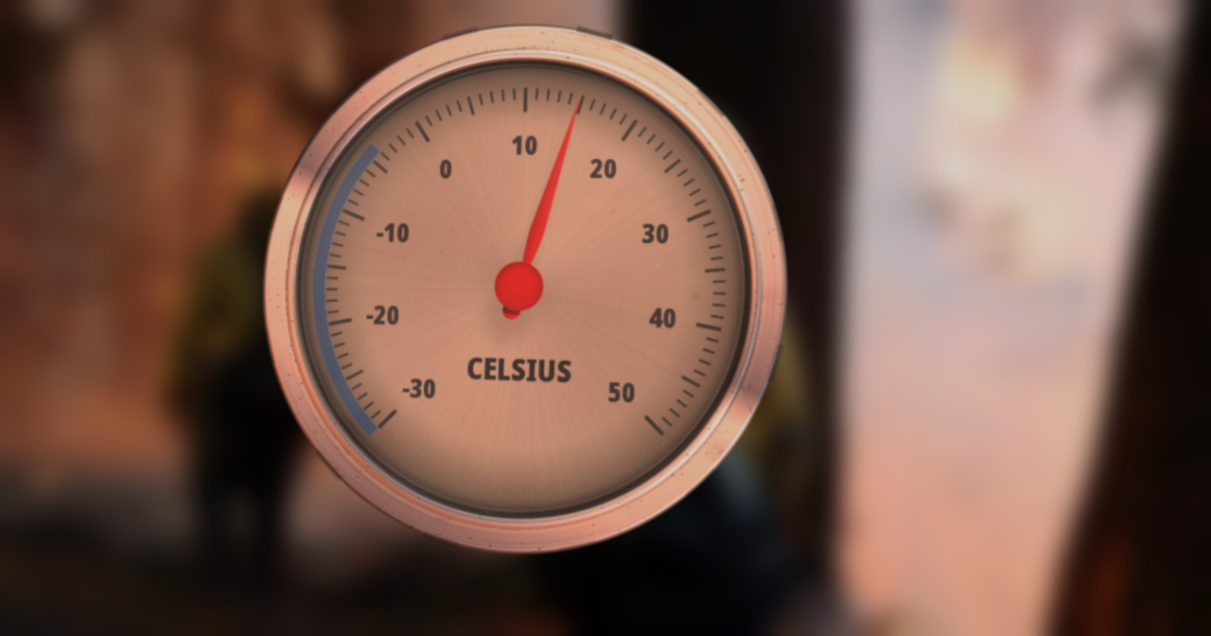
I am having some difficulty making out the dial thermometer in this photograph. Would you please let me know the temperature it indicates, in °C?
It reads 15 °C
